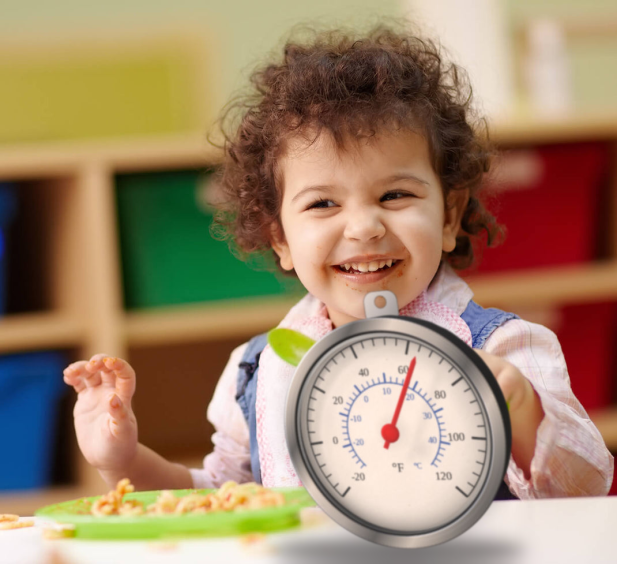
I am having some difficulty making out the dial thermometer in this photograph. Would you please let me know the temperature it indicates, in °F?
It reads 64 °F
